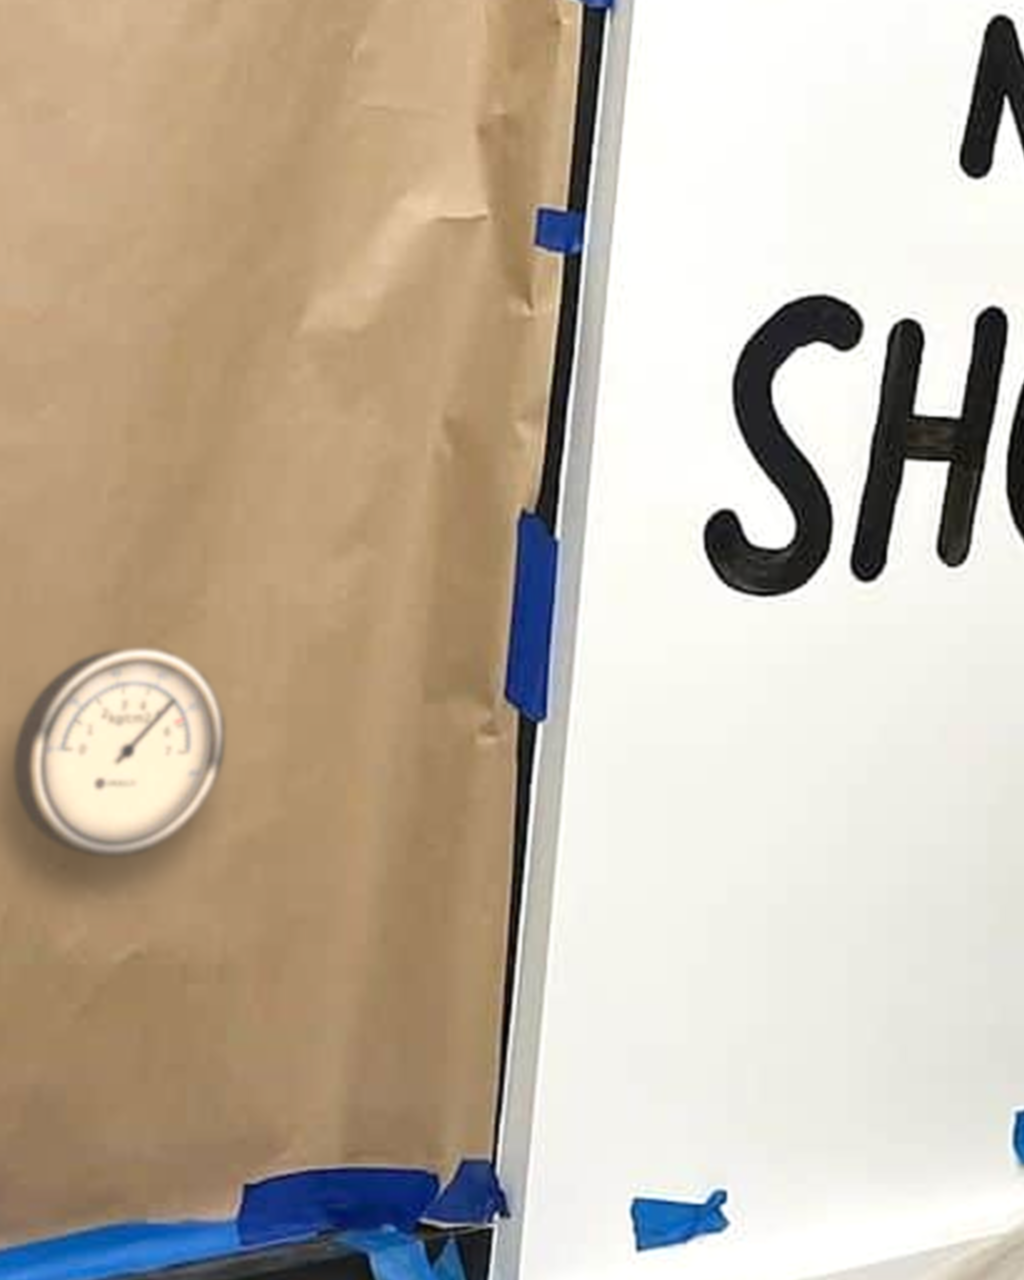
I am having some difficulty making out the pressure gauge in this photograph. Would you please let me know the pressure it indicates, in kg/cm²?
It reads 5 kg/cm²
